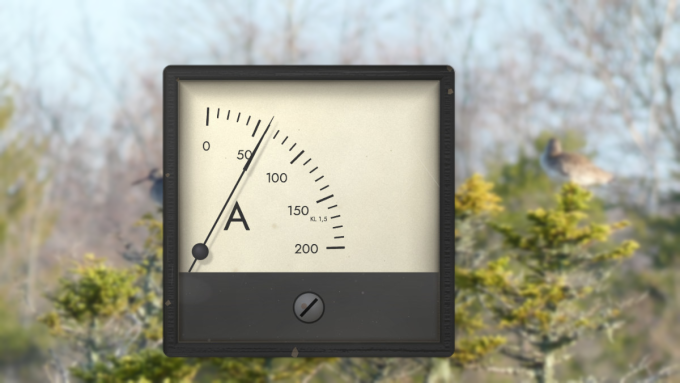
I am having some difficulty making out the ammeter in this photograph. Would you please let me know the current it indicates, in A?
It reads 60 A
